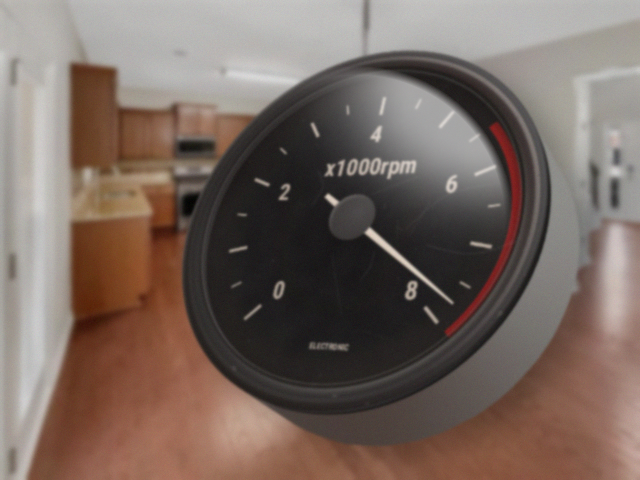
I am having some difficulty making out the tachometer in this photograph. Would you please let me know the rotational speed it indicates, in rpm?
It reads 7750 rpm
